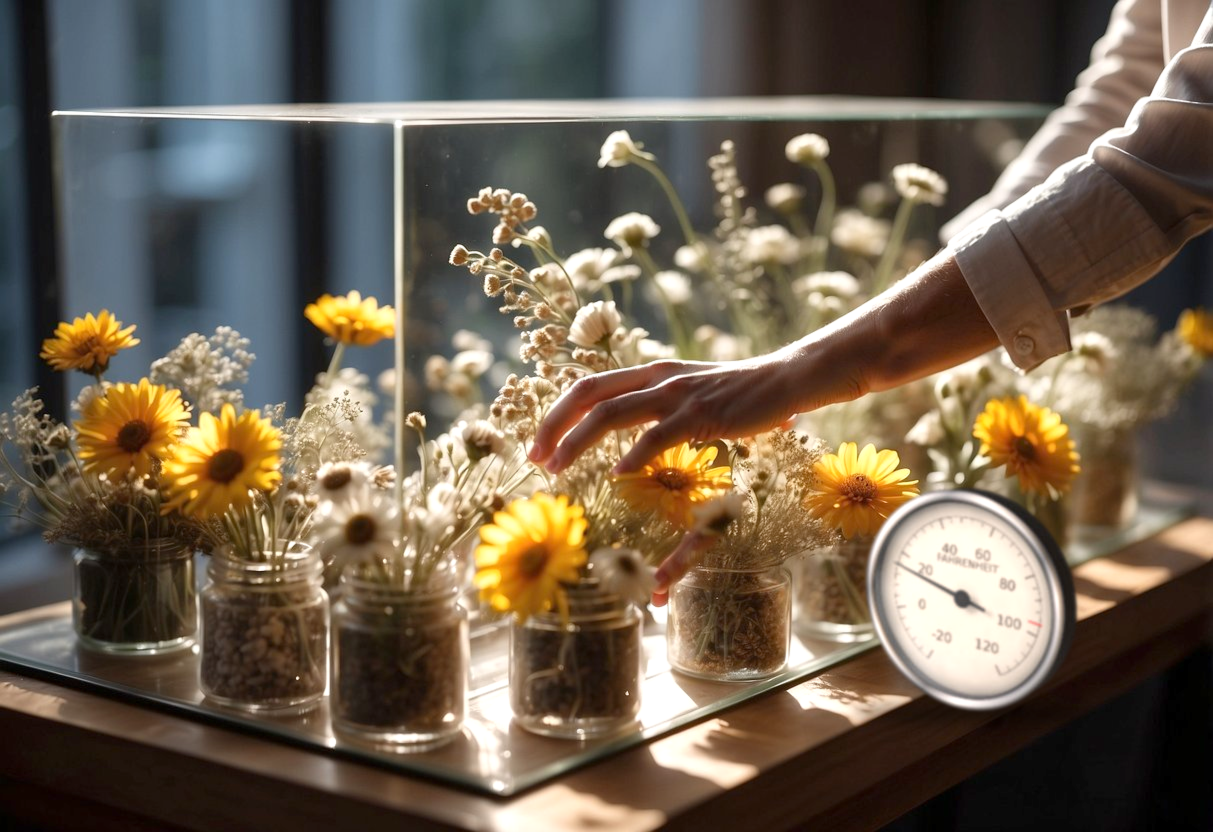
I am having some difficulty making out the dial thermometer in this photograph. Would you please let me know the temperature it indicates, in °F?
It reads 16 °F
